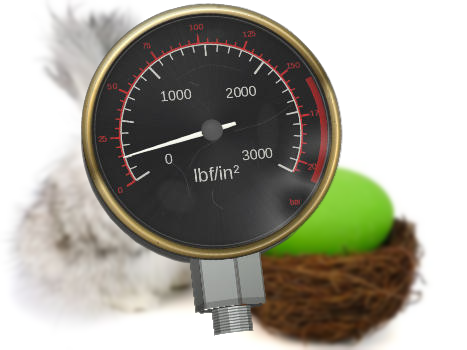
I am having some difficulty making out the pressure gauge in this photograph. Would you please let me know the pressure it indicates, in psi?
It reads 200 psi
